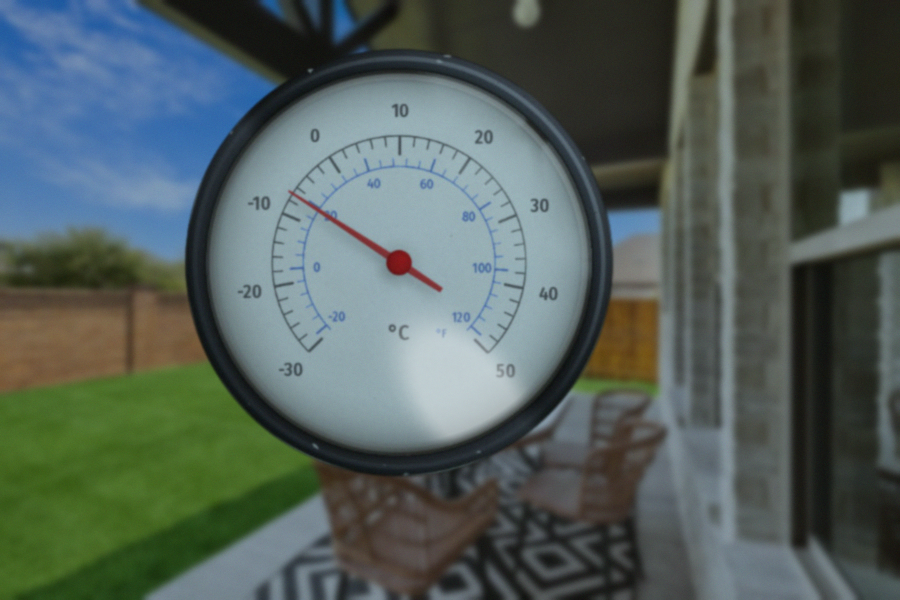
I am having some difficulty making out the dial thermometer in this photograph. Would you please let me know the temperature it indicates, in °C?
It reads -7 °C
